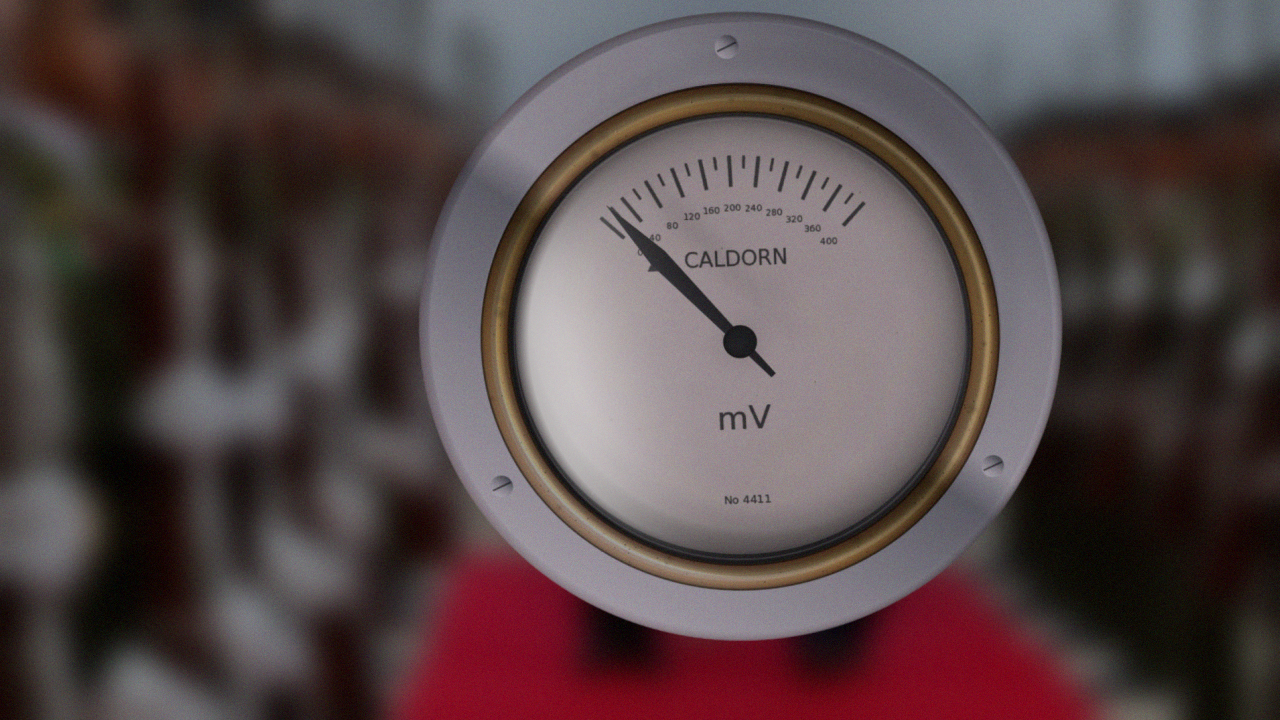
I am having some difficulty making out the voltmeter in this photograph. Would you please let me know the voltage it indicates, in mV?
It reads 20 mV
